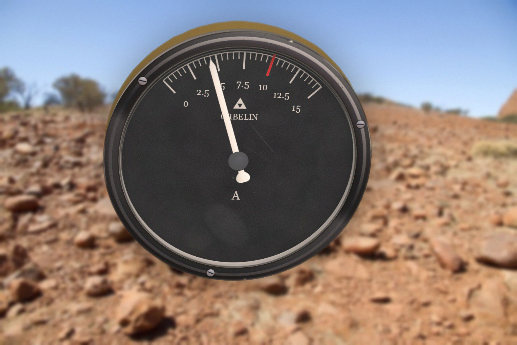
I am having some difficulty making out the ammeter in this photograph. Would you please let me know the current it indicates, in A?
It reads 4.5 A
